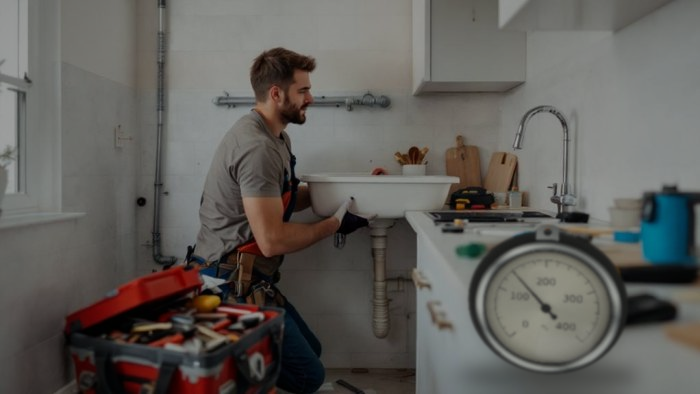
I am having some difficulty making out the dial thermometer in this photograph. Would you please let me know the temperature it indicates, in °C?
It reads 140 °C
